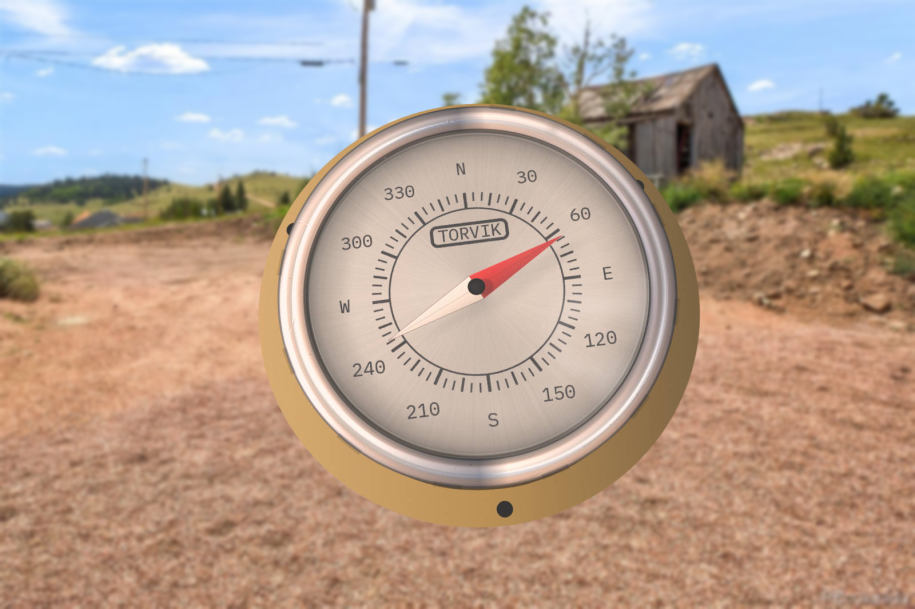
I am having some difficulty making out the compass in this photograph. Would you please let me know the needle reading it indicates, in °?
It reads 65 °
